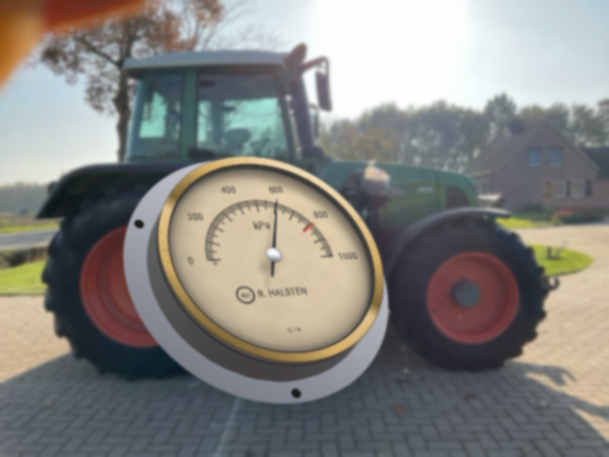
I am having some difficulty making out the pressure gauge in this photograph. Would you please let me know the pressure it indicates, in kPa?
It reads 600 kPa
